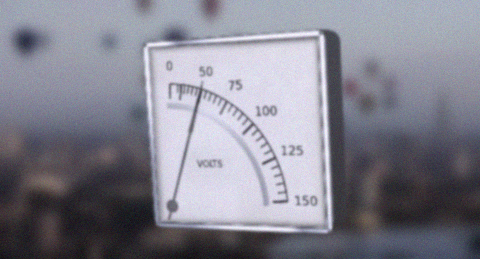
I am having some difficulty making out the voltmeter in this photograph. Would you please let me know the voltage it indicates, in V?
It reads 50 V
